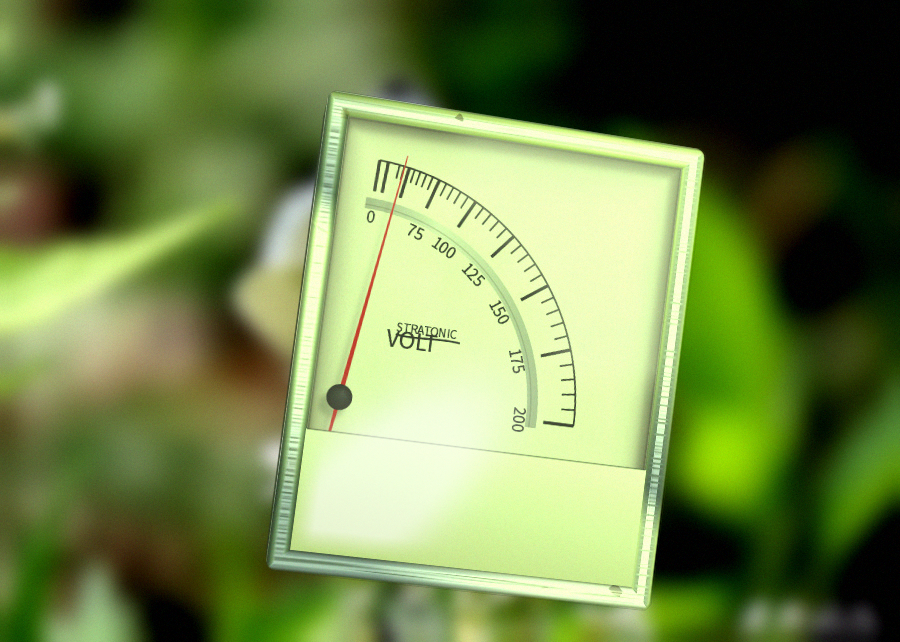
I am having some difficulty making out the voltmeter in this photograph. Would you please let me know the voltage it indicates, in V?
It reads 45 V
